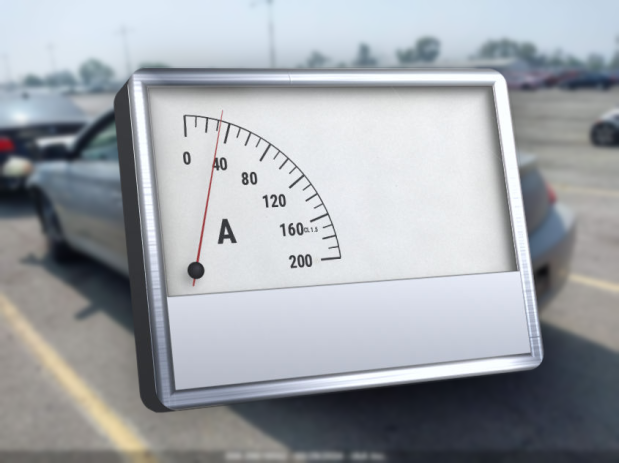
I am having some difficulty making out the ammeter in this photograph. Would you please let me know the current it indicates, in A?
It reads 30 A
